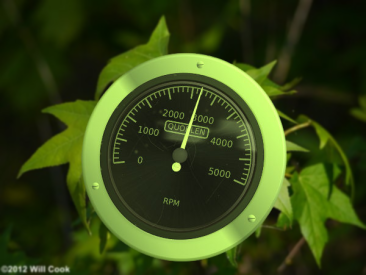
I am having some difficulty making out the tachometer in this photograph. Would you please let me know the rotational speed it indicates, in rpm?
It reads 2700 rpm
